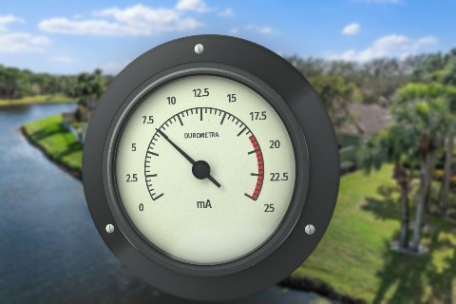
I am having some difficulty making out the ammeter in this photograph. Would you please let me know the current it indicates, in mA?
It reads 7.5 mA
